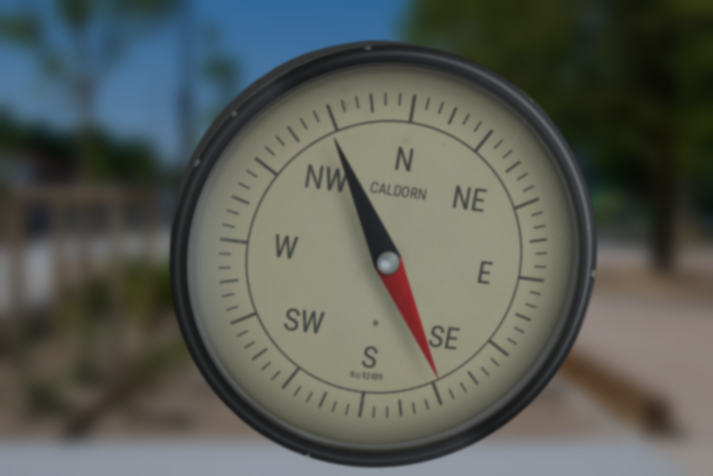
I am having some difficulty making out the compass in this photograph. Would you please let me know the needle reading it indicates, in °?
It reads 147.5 °
